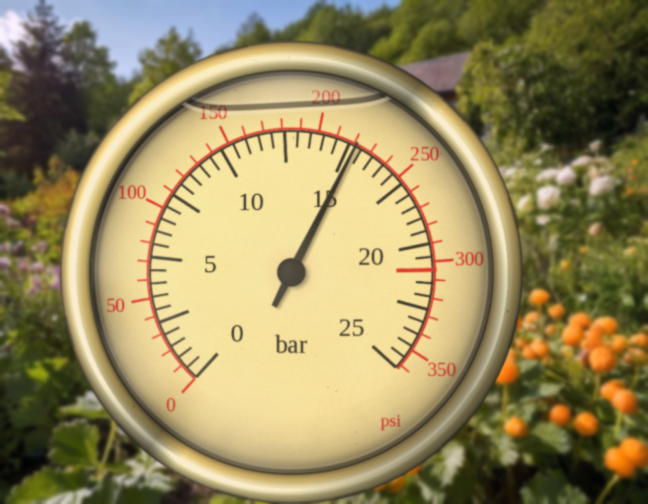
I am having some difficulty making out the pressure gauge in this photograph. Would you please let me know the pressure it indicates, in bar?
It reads 15.25 bar
